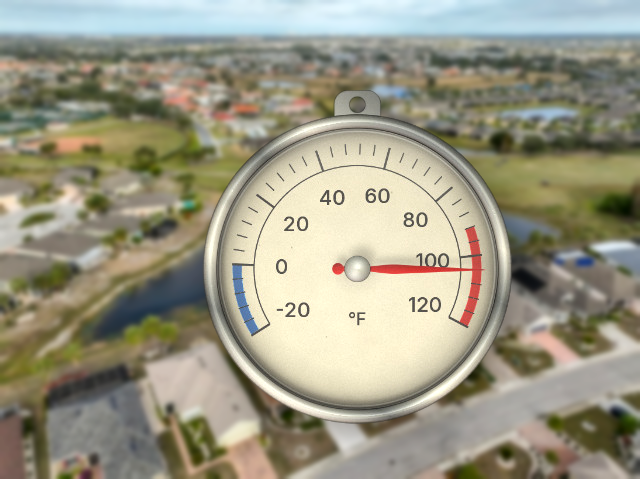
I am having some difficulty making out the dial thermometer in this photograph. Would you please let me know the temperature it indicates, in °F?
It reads 104 °F
